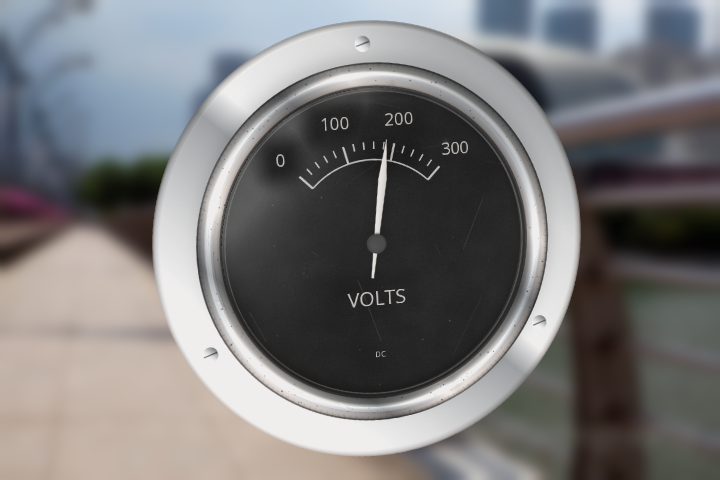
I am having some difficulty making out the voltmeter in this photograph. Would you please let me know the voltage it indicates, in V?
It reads 180 V
